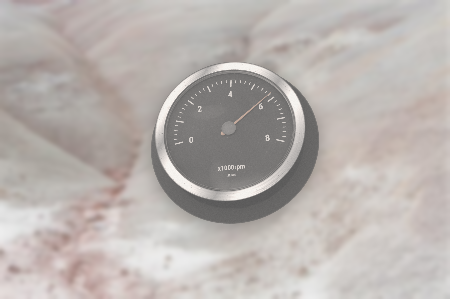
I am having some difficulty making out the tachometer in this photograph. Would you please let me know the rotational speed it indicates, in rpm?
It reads 5800 rpm
